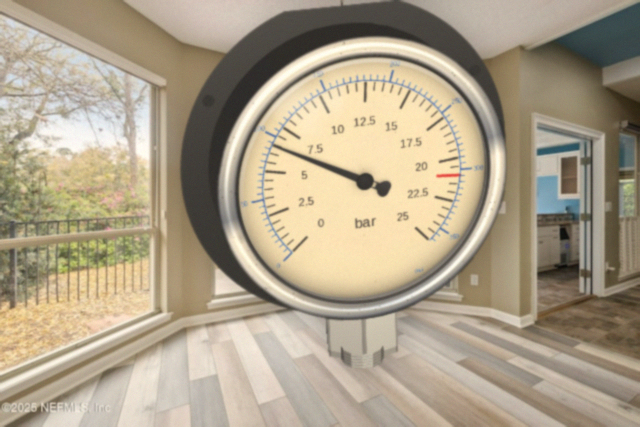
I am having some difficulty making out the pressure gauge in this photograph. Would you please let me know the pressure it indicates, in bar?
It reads 6.5 bar
